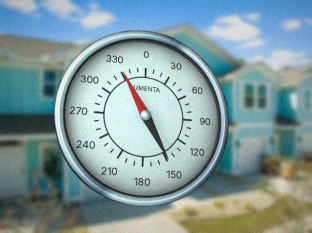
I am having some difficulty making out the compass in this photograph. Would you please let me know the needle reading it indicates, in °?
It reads 330 °
